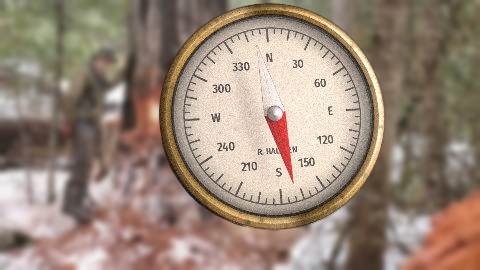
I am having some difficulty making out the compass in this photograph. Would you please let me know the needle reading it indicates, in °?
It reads 170 °
